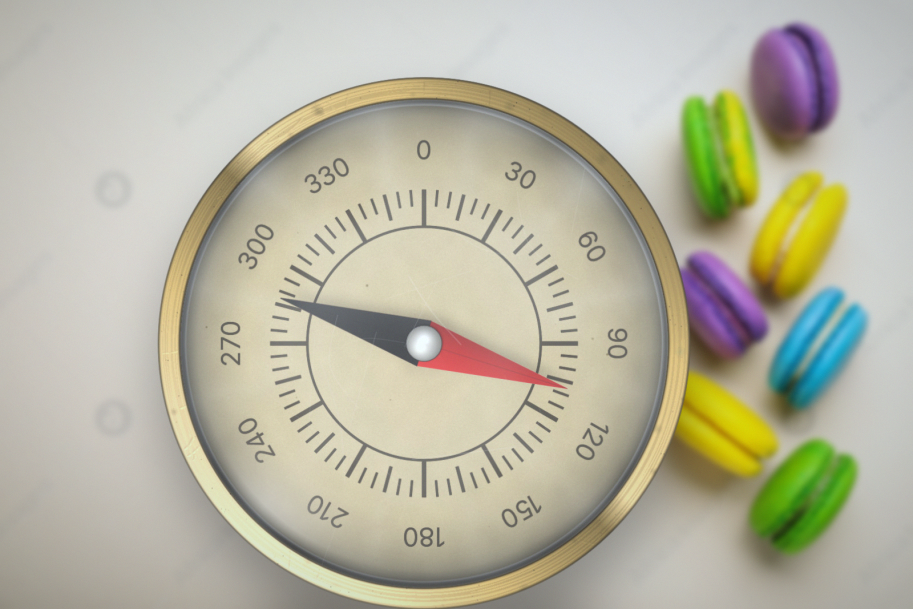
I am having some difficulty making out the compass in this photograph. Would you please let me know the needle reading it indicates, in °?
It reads 107.5 °
